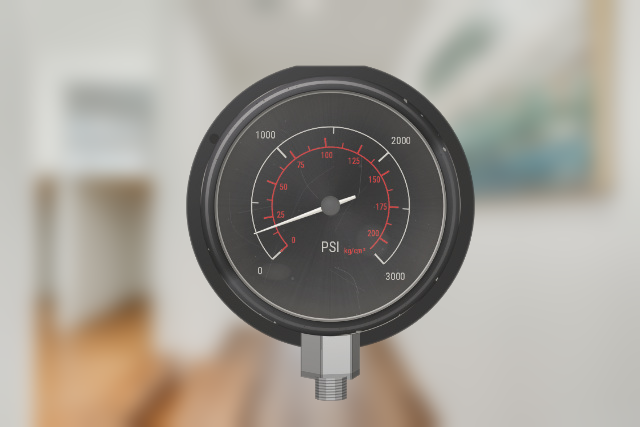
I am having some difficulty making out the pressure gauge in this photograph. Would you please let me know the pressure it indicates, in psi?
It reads 250 psi
